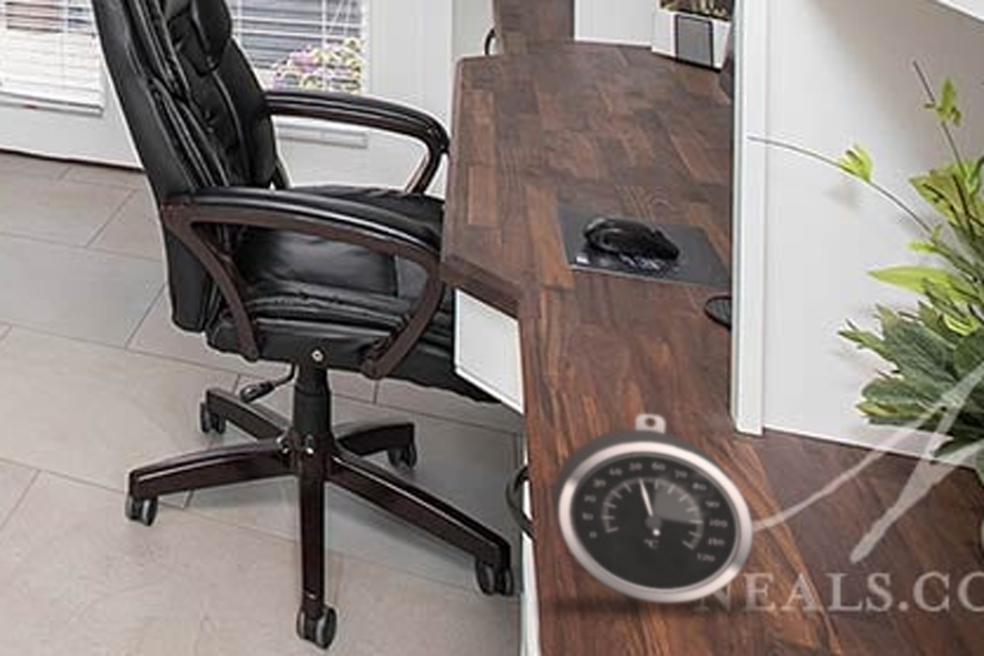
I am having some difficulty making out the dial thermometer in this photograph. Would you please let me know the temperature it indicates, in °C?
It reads 50 °C
